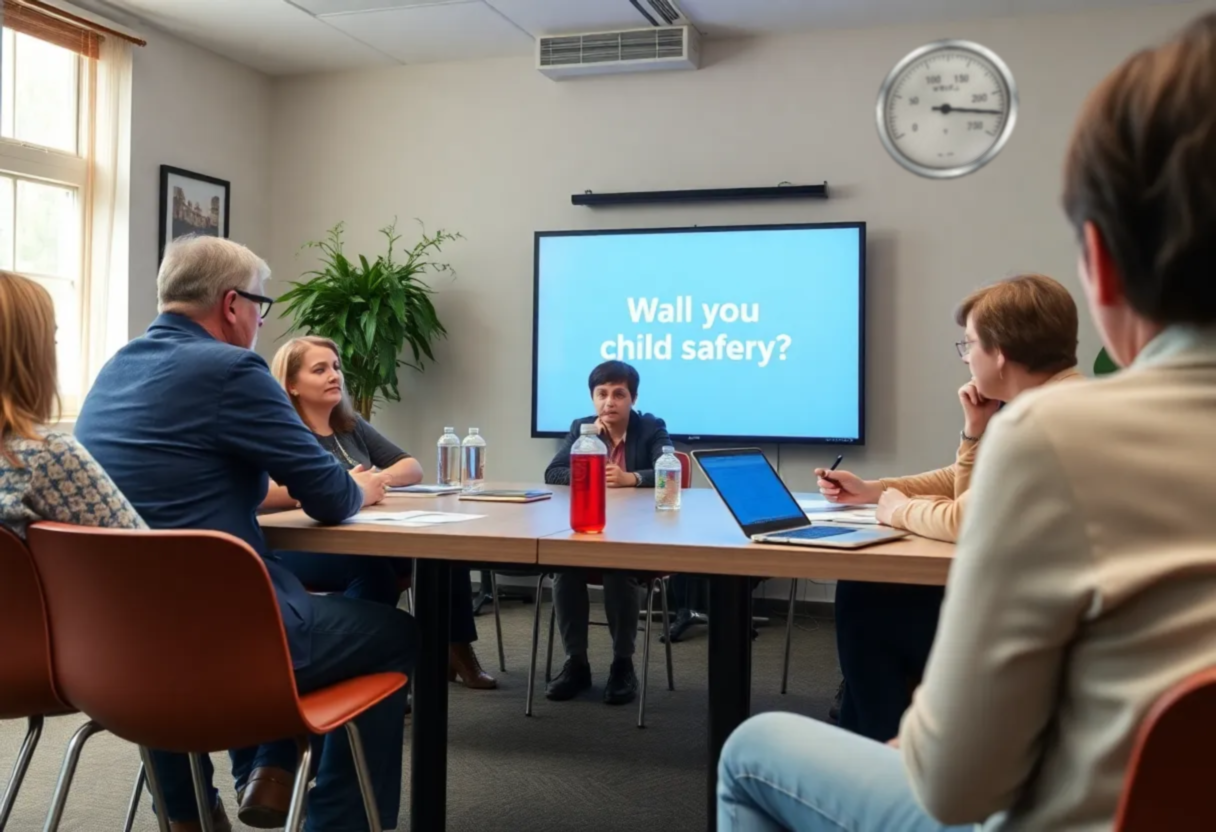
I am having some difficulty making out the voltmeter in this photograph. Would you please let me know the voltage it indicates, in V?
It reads 225 V
